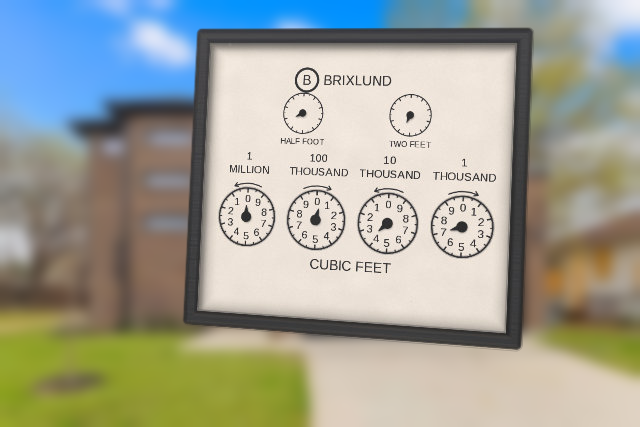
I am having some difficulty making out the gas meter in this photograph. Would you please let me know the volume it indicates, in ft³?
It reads 3700 ft³
